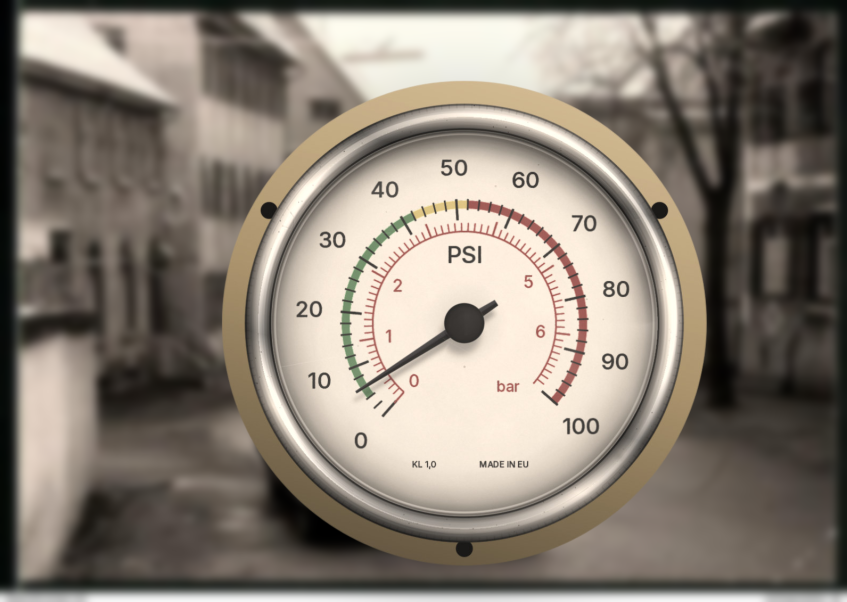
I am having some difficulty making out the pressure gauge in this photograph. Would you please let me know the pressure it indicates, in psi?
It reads 6 psi
